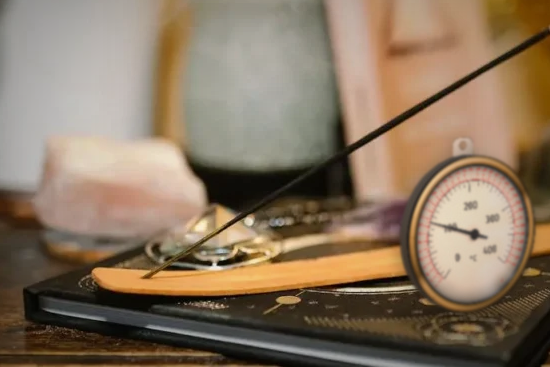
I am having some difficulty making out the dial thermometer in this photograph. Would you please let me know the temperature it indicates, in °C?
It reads 100 °C
